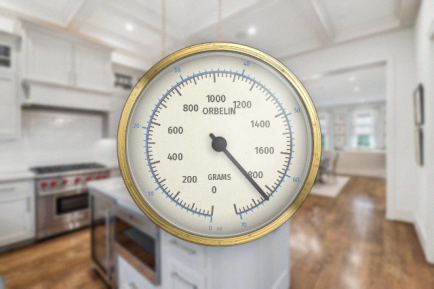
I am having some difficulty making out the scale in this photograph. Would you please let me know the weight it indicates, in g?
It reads 1840 g
